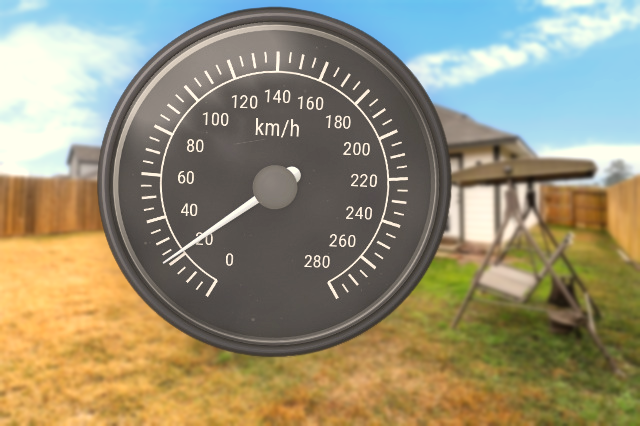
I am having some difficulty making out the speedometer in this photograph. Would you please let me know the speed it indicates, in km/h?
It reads 22.5 km/h
